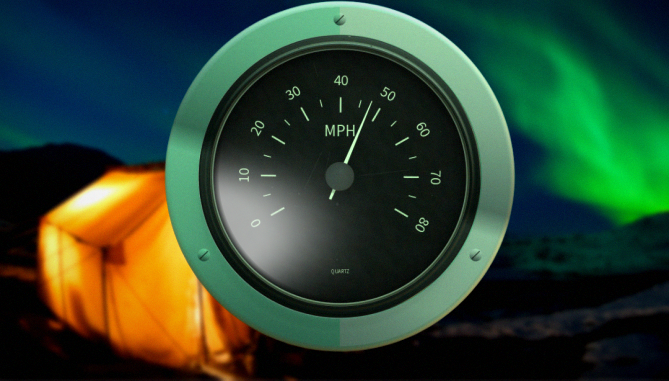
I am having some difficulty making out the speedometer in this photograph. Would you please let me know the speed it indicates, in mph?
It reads 47.5 mph
